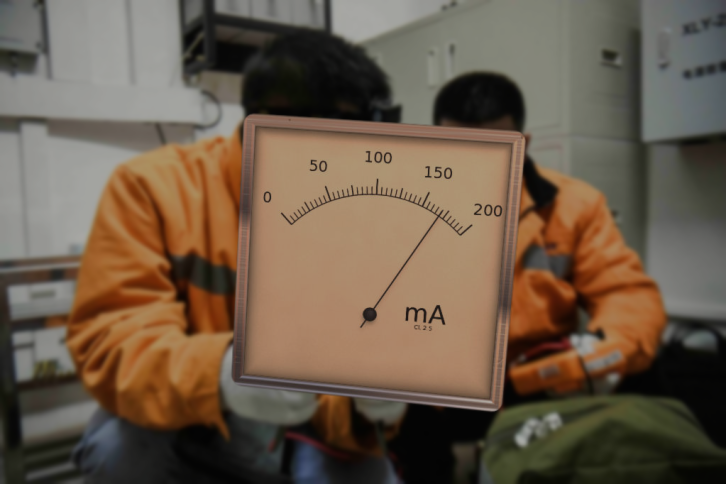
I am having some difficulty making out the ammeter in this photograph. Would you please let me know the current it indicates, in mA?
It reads 170 mA
